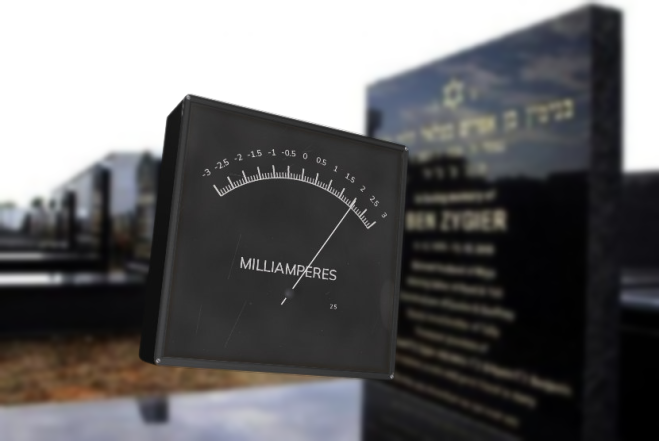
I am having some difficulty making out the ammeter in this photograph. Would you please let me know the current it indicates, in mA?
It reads 2 mA
